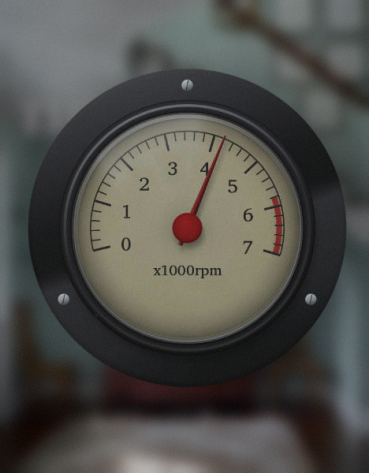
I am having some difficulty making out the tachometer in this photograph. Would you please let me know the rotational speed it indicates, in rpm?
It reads 4200 rpm
